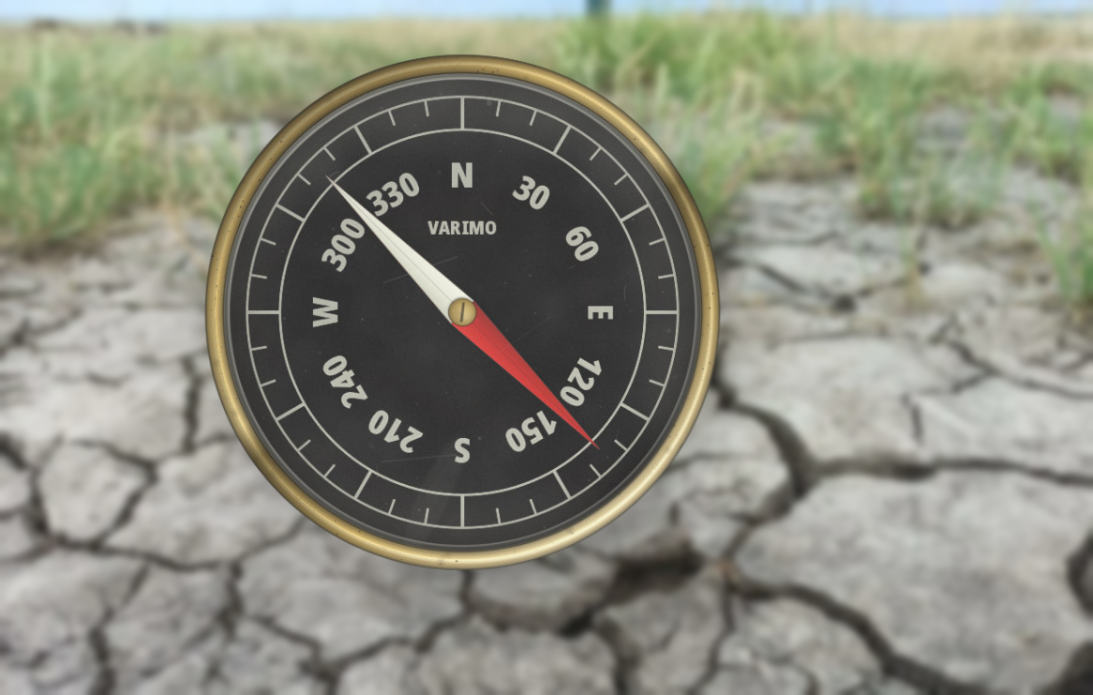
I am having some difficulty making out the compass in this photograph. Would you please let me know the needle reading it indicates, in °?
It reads 135 °
